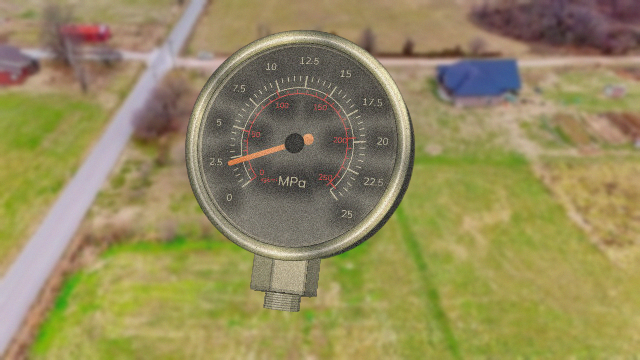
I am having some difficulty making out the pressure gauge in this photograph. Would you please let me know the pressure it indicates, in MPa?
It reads 2 MPa
